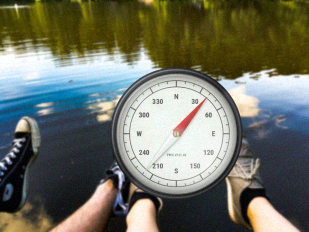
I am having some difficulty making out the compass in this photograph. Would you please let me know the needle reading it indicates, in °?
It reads 40 °
